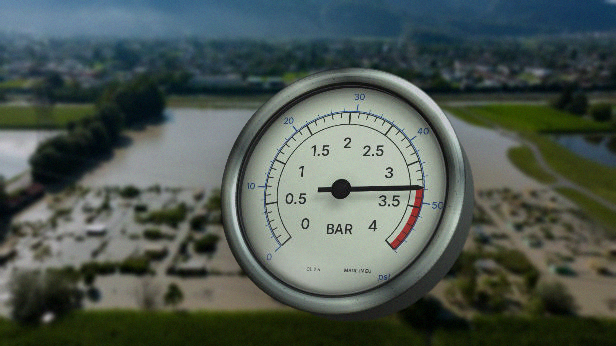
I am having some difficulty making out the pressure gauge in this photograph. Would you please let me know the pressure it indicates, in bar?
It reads 3.3 bar
